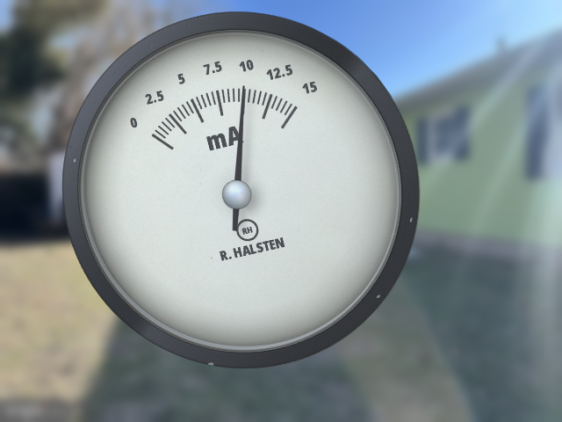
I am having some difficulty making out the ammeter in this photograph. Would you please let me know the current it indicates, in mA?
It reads 10 mA
